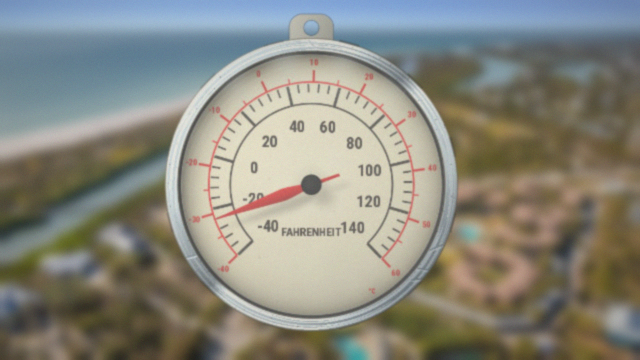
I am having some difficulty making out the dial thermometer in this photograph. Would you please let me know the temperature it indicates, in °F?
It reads -24 °F
